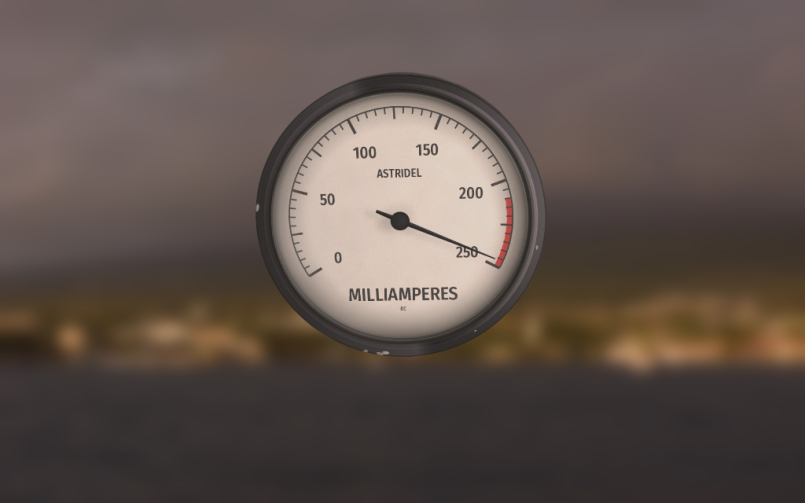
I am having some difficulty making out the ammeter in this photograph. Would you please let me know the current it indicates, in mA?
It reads 245 mA
